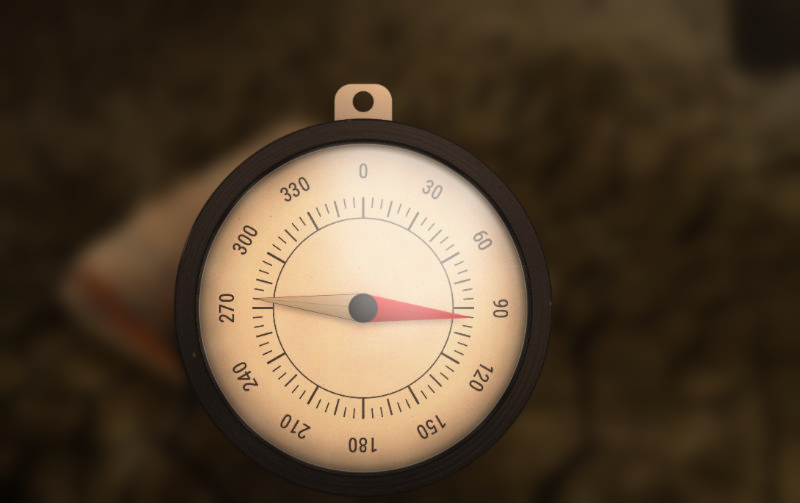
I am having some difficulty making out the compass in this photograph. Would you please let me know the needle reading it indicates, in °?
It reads 95 °
